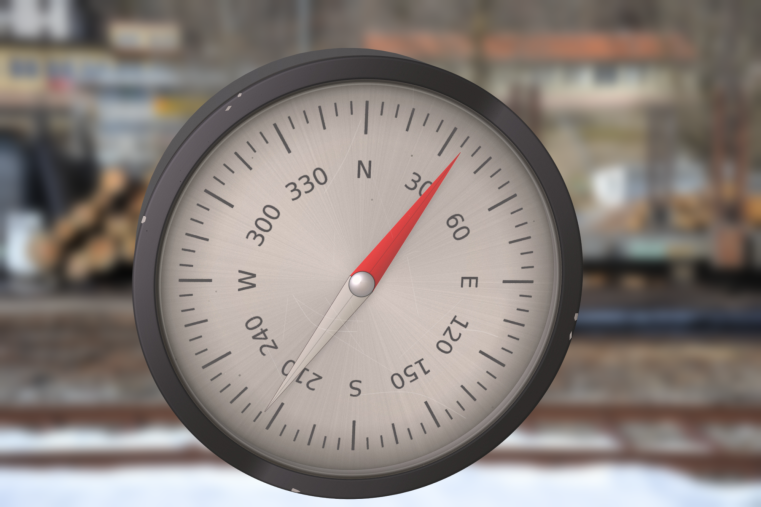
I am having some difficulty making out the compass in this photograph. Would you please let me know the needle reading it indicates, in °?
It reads 35 °
